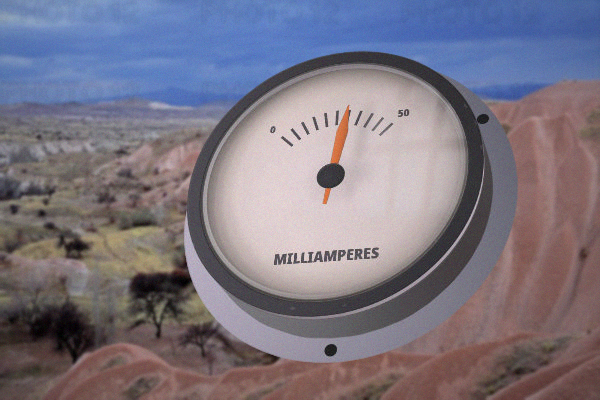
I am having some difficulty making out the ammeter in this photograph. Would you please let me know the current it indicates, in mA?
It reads 30 mA
